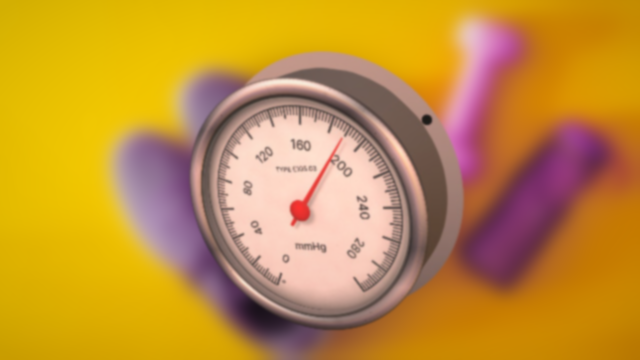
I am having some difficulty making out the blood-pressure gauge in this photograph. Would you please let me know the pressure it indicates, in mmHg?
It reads 190 mmHg
